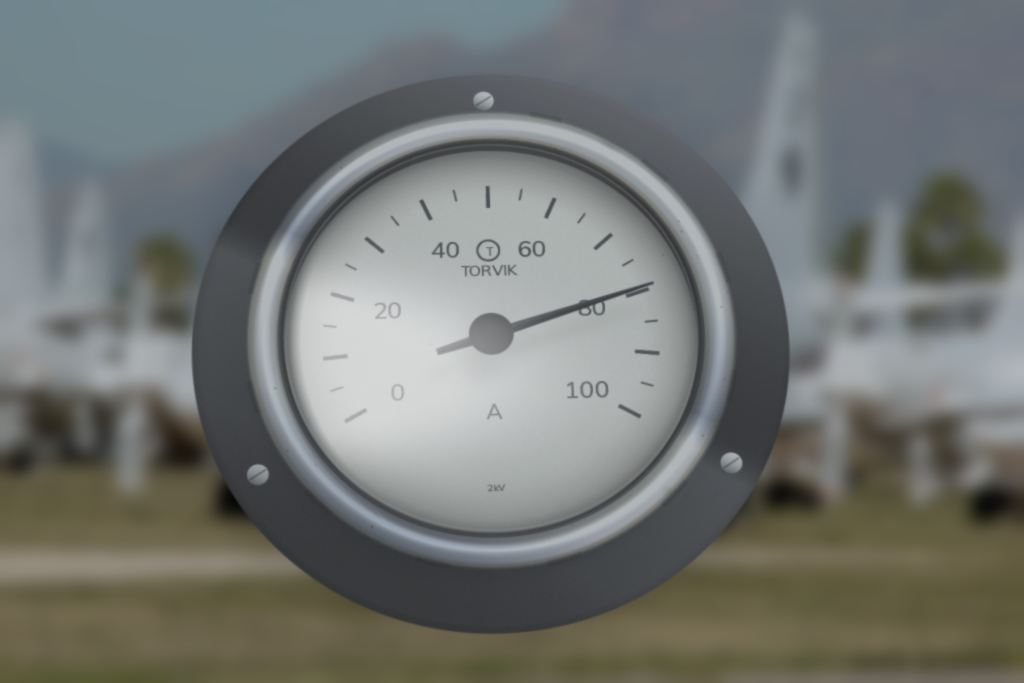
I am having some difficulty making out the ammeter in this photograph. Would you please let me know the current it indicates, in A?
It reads 80 A
